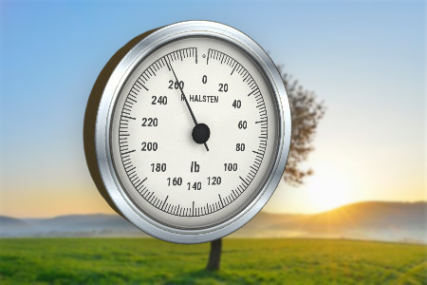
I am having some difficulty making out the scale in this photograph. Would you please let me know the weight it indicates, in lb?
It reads 260 lb
